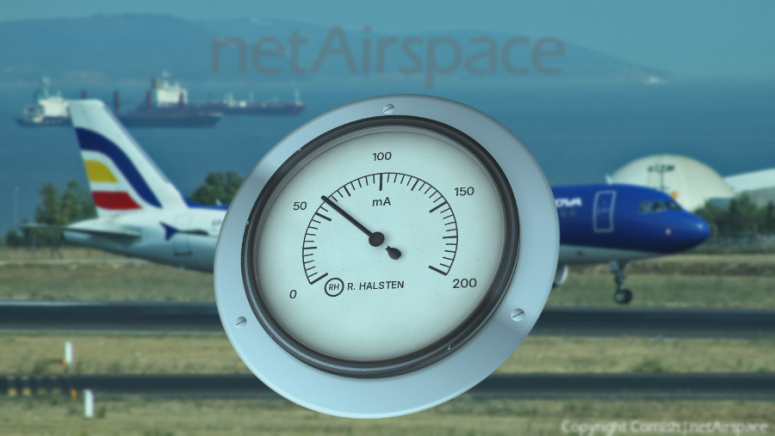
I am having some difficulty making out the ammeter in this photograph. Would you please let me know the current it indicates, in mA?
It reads 60 mA
